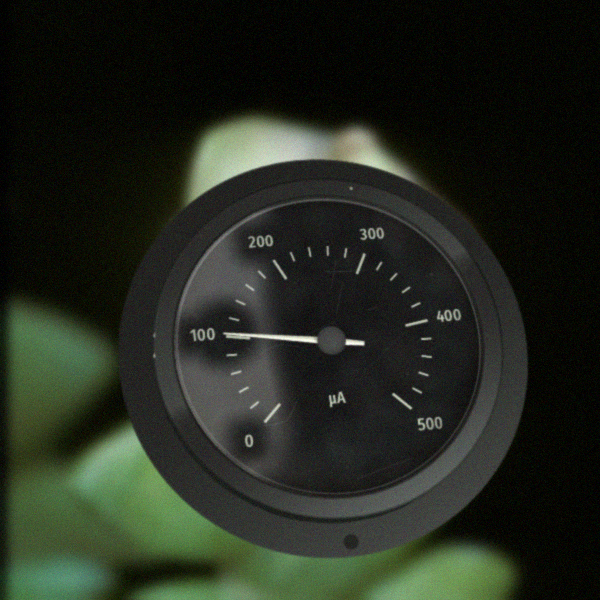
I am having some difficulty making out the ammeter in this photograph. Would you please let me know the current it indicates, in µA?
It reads 100 µA
